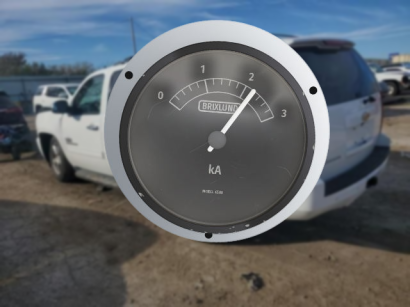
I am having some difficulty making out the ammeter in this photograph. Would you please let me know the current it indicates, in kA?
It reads 2.2 kA
